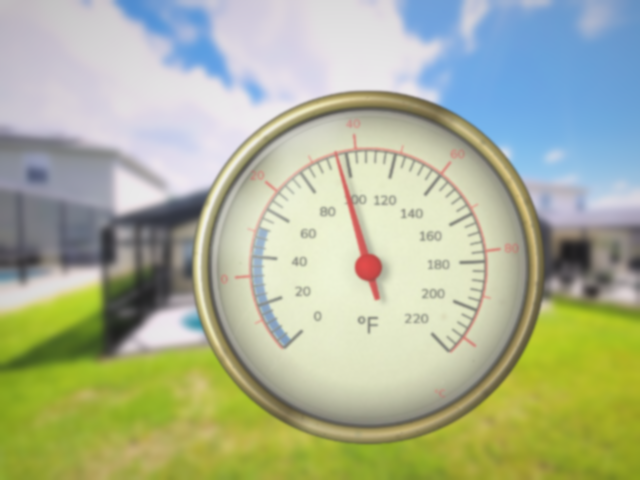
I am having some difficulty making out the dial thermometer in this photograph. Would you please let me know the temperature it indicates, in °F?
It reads 96 °F
